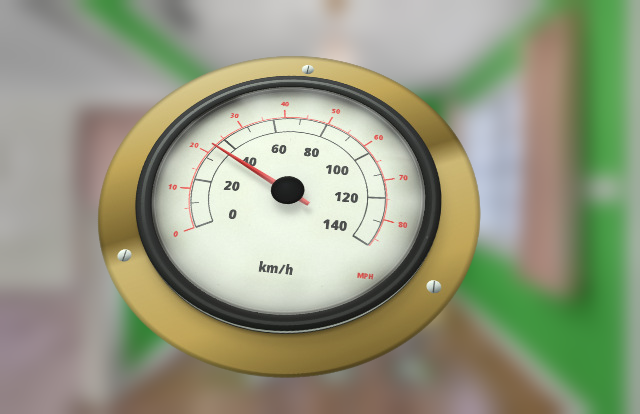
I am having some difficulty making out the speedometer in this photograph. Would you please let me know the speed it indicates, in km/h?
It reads 35 km/h
